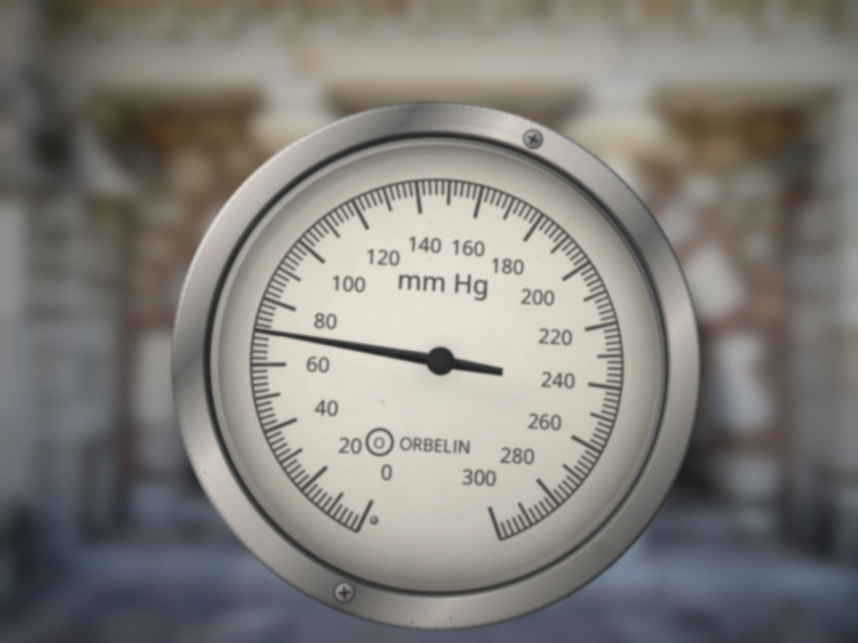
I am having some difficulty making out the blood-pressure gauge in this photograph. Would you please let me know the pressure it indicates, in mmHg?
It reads 70 mmHg
